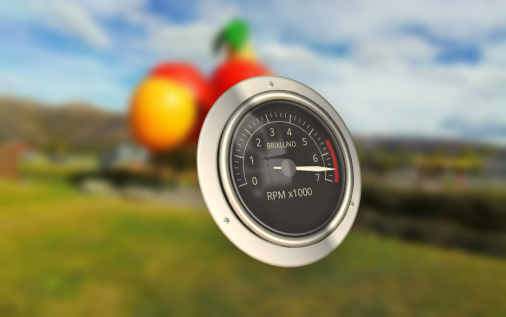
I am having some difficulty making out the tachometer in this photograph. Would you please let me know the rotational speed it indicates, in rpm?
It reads 6600 rpm
